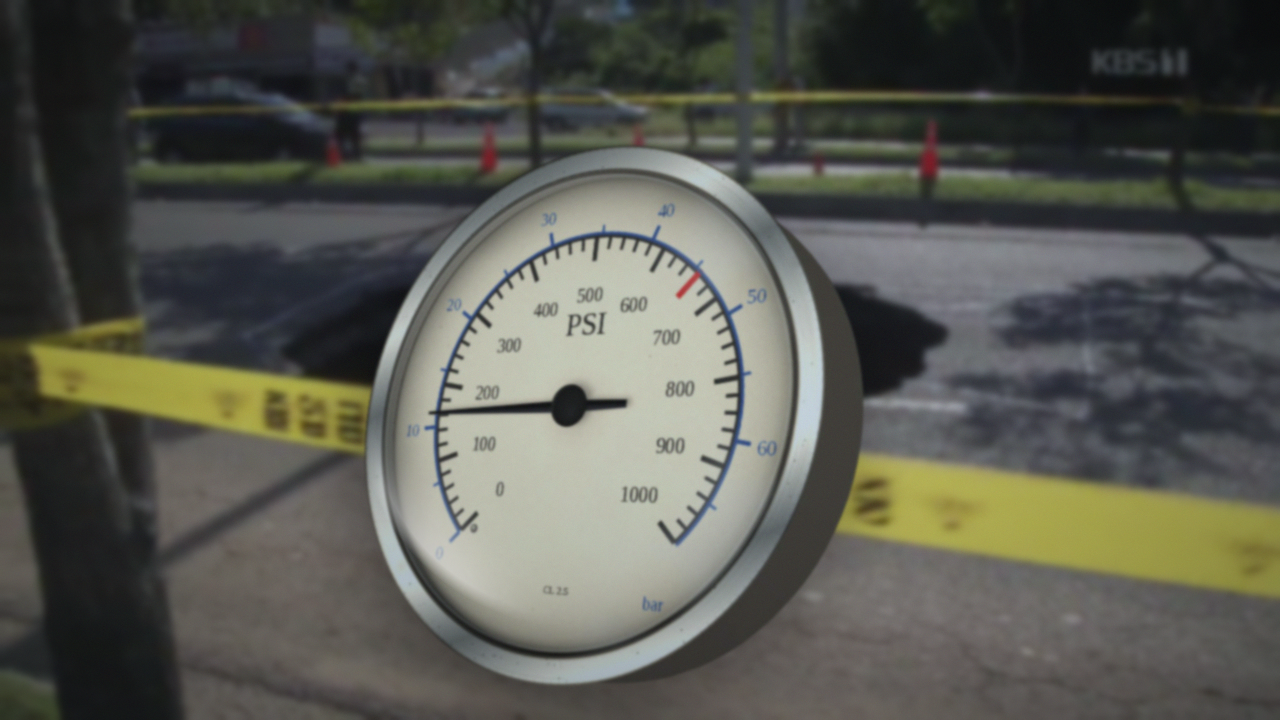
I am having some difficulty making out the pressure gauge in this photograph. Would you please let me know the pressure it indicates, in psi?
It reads 160 psi
